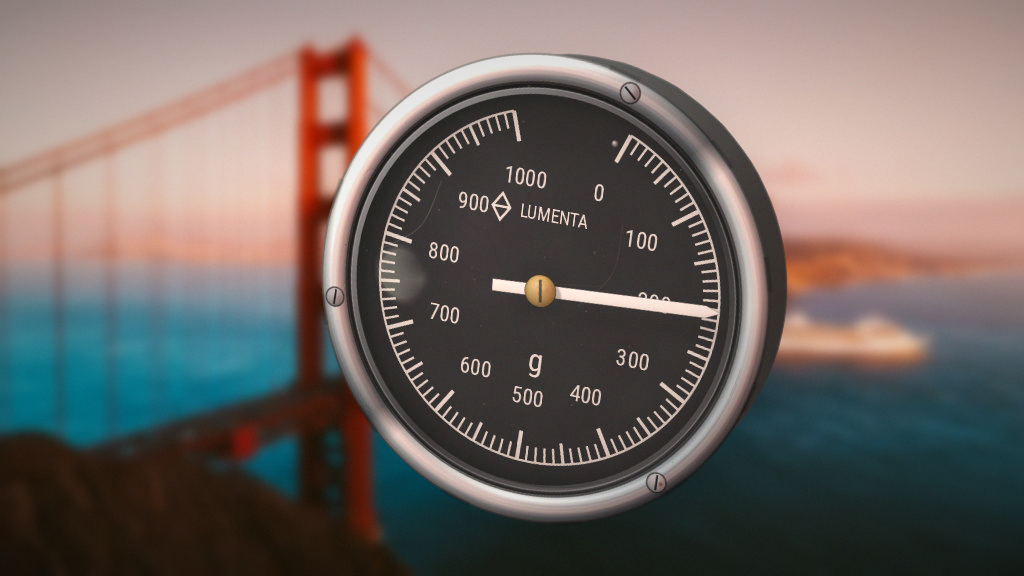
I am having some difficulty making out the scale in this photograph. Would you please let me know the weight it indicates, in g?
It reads 200 g
